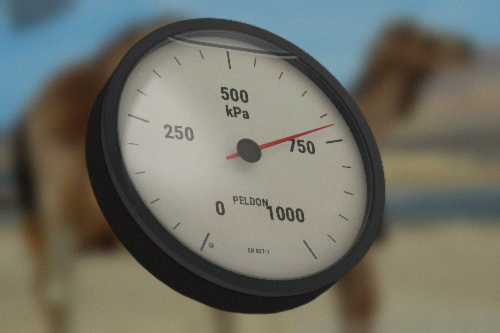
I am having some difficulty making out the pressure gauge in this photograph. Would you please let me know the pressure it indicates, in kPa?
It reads 725 kPa
